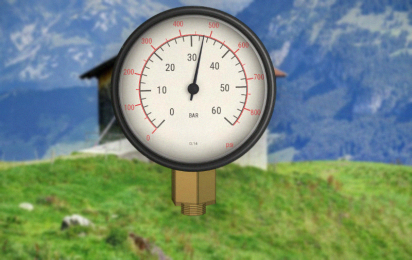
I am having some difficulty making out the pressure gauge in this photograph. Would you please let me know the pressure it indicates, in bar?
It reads 33 bar
